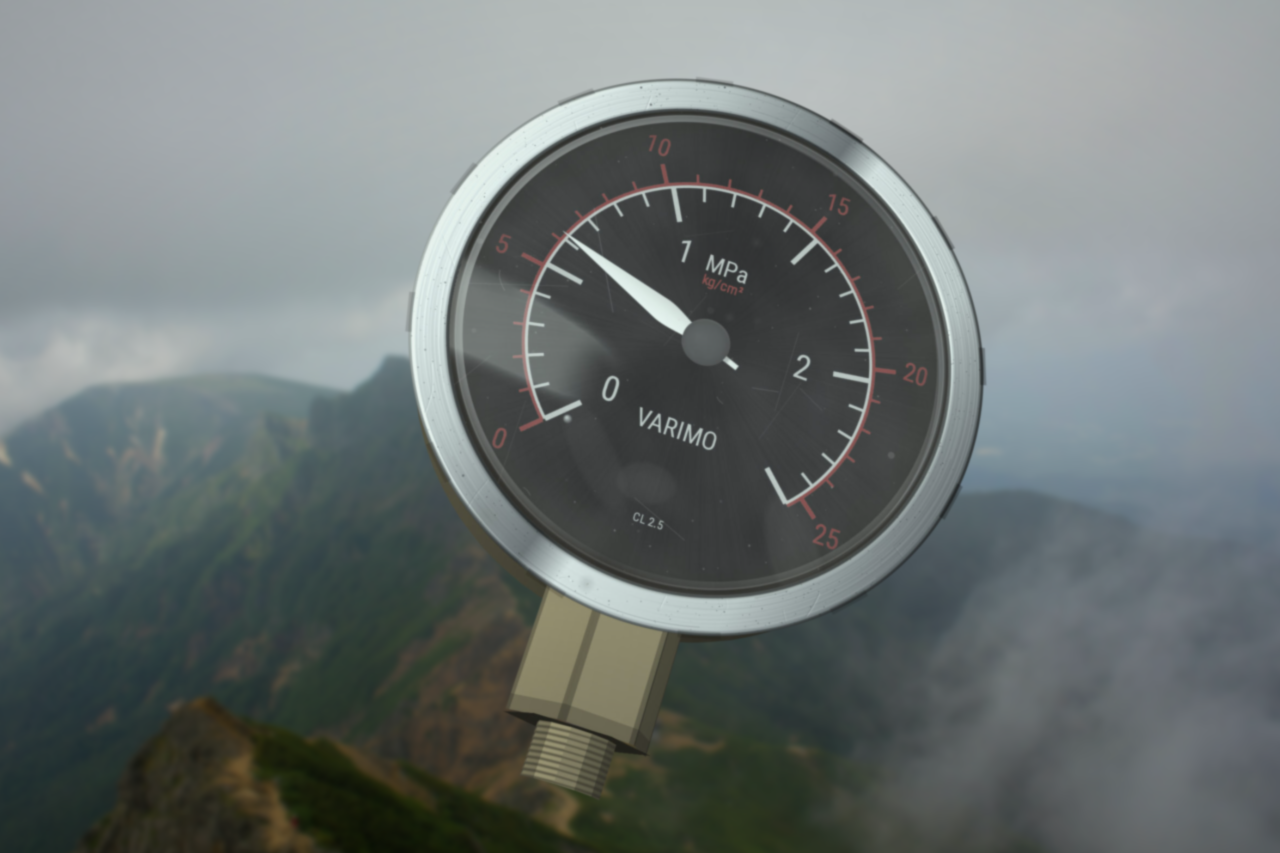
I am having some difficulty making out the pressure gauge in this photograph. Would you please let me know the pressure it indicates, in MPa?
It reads 0.6 MPa
